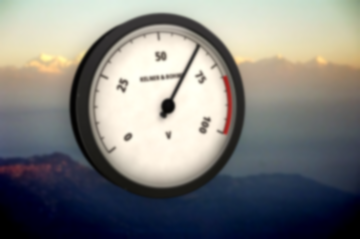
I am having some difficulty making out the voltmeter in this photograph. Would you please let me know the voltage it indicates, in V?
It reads 65 V
